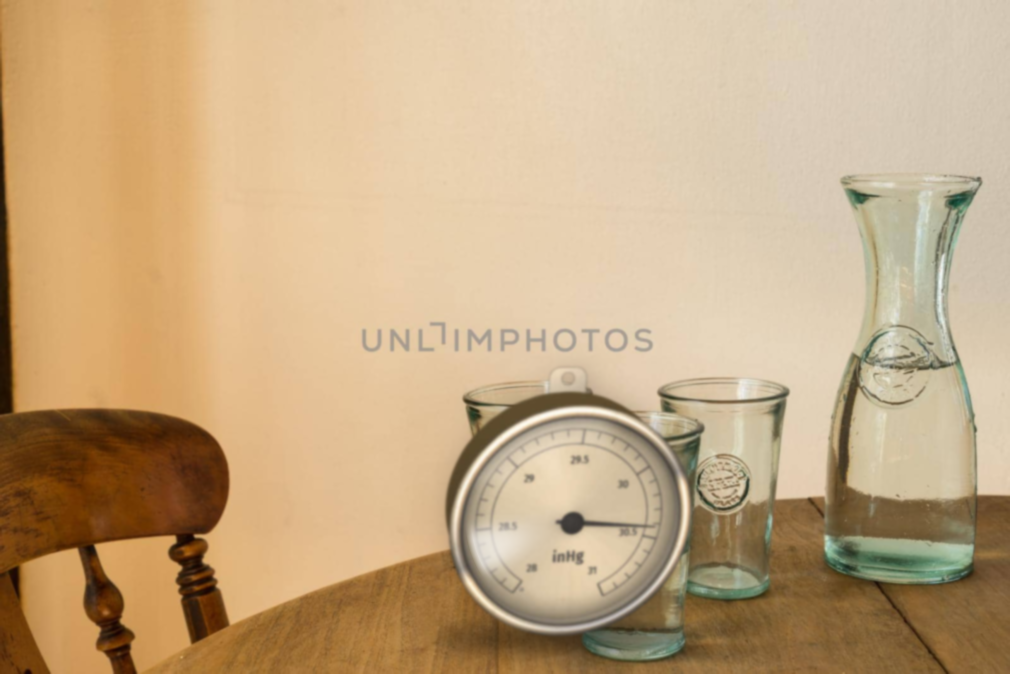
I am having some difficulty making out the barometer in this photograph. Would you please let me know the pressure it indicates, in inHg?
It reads 30.4 inHg
